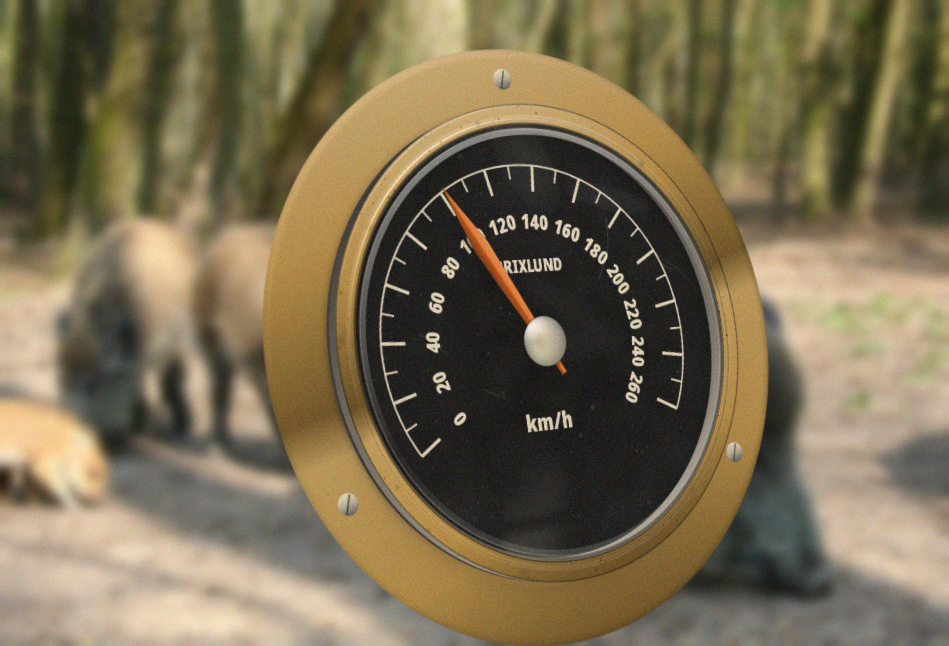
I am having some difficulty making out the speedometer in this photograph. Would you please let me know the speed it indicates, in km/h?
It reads 100 km/h
